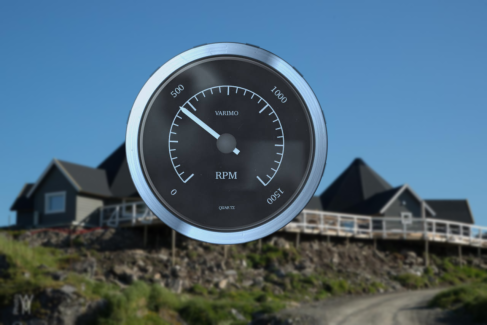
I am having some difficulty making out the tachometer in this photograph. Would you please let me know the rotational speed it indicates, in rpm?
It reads 450 rpm
